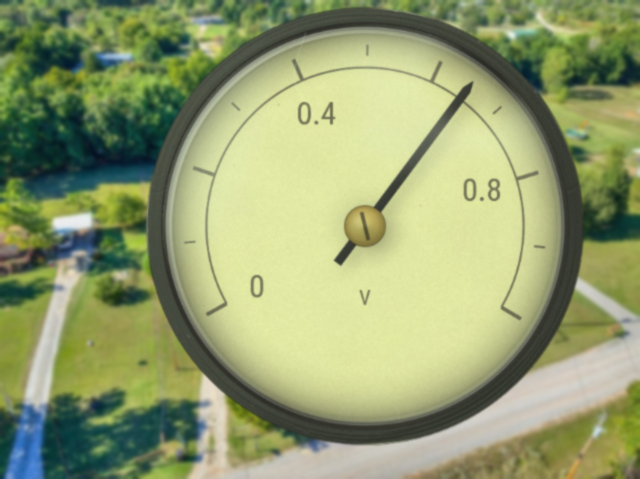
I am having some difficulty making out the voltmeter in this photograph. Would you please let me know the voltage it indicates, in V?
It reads 0.65 V
